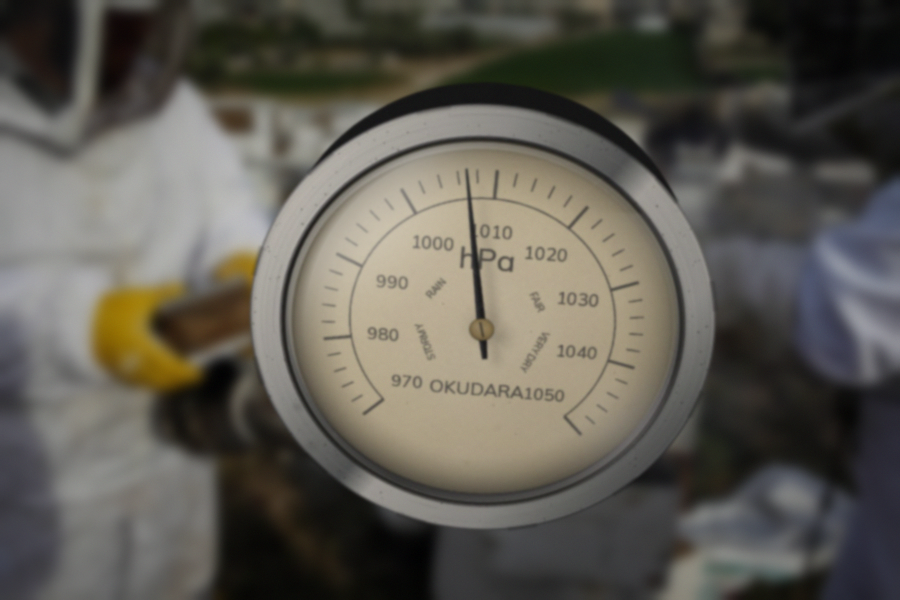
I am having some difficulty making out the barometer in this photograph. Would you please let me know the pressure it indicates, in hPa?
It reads 1007 hPa
